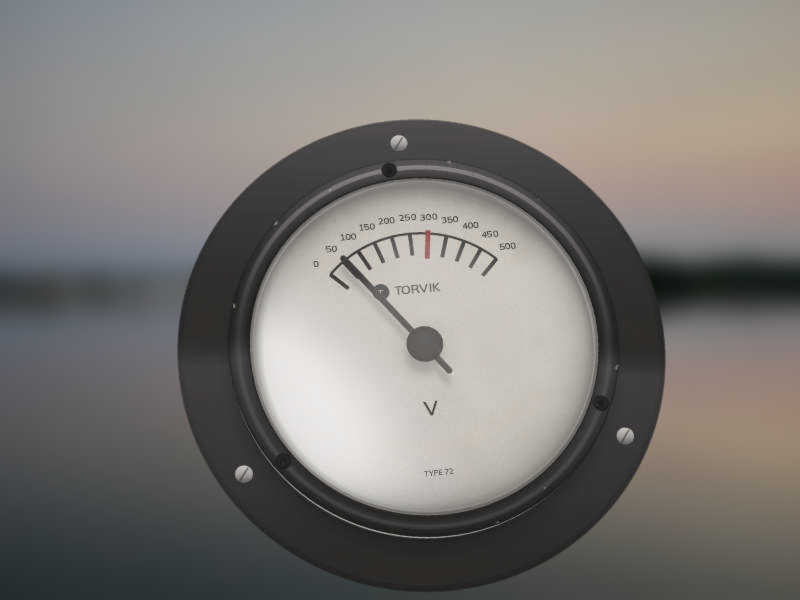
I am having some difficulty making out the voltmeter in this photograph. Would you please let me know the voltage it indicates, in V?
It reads 50 V
